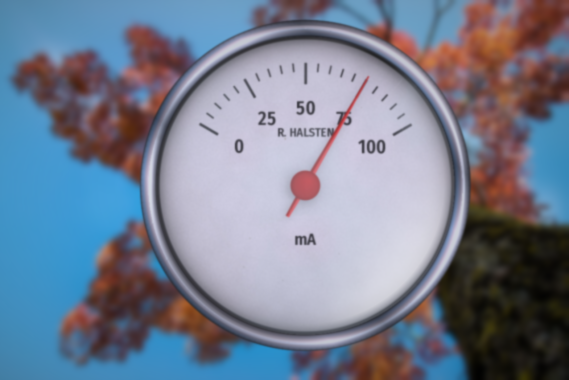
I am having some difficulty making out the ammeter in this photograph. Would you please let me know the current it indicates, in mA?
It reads 75 mA
